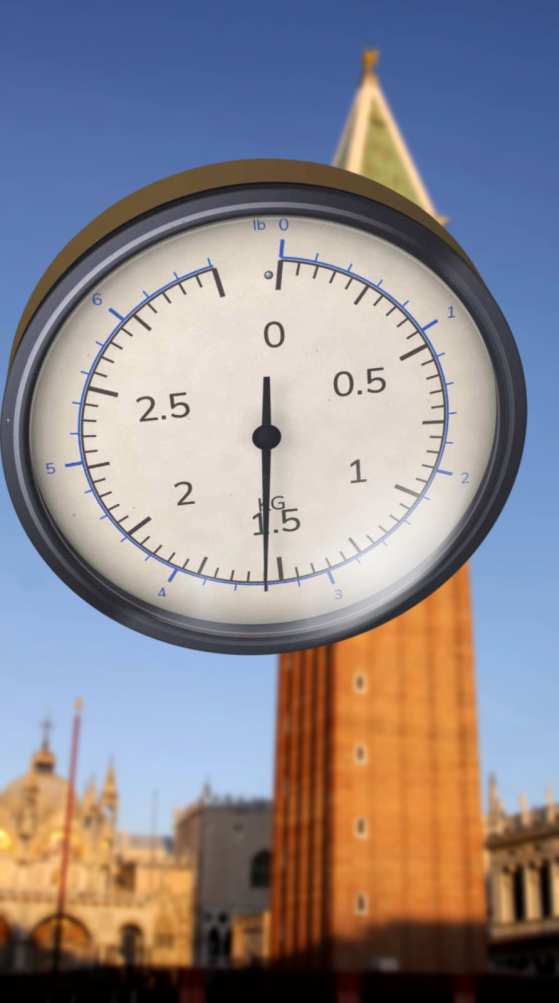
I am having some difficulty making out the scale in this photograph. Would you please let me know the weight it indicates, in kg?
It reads 1.55 kg
